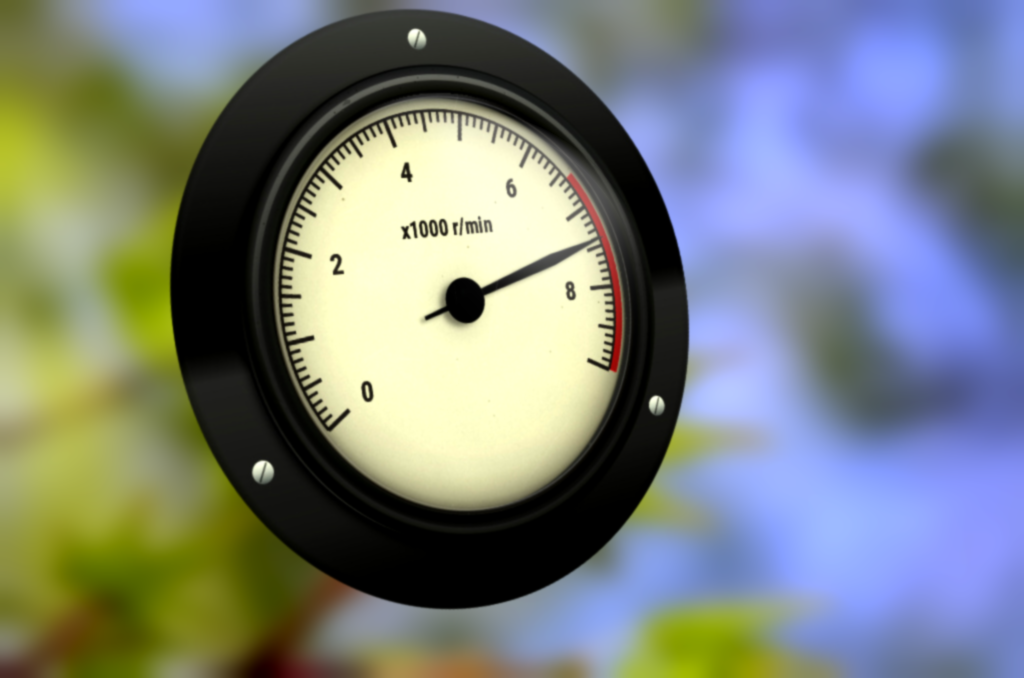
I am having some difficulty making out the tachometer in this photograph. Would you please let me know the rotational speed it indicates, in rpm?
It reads 7400 rpm
